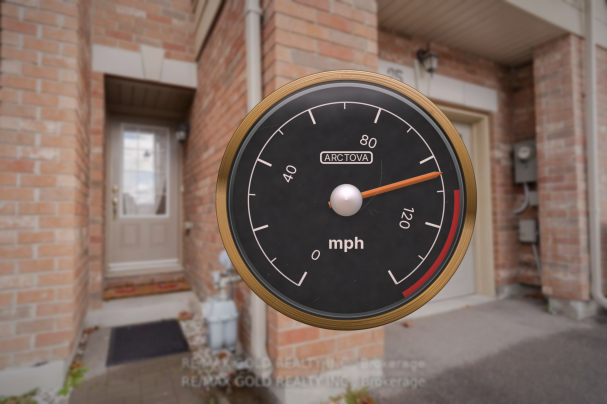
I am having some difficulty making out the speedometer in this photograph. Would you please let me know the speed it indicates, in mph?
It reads 105 mph
